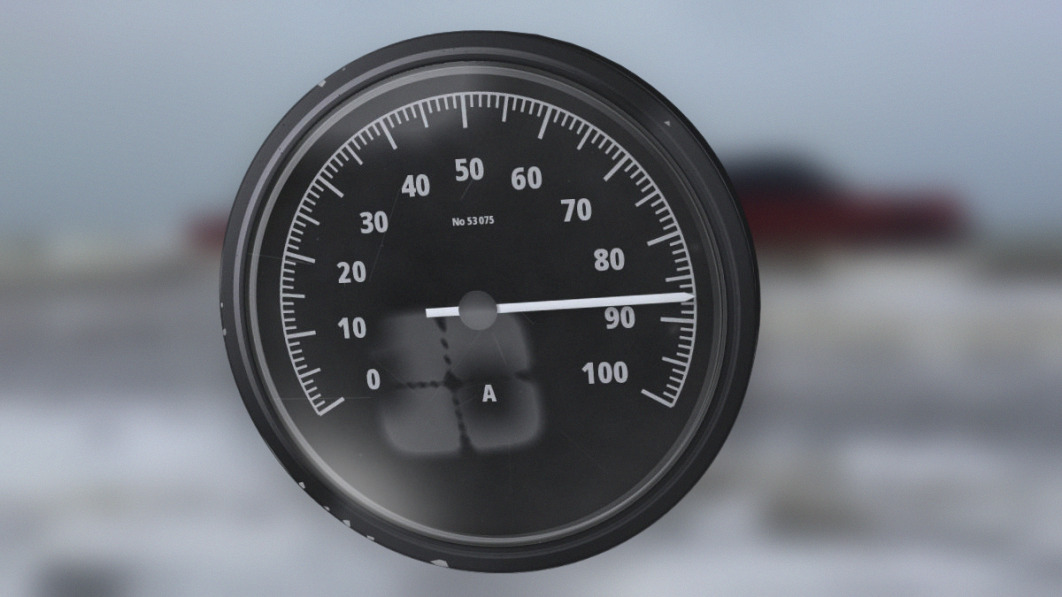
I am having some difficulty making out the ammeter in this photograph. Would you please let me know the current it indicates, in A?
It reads 87 A
